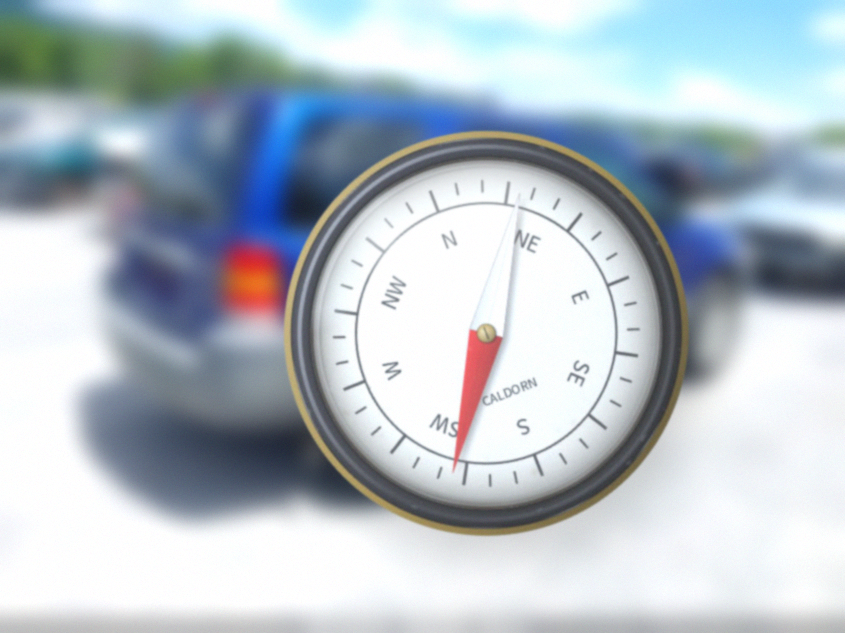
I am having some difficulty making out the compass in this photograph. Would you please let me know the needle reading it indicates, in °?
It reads 215 °
